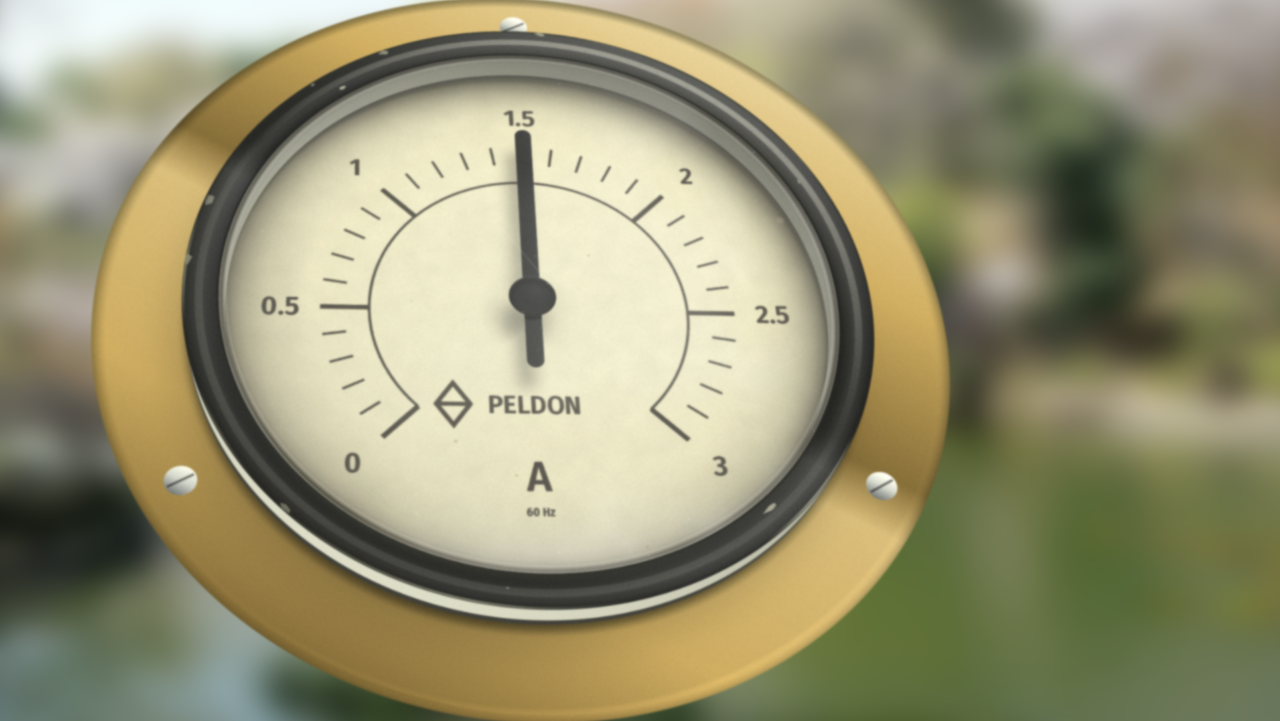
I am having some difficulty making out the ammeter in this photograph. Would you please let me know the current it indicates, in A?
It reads 1.5 A
